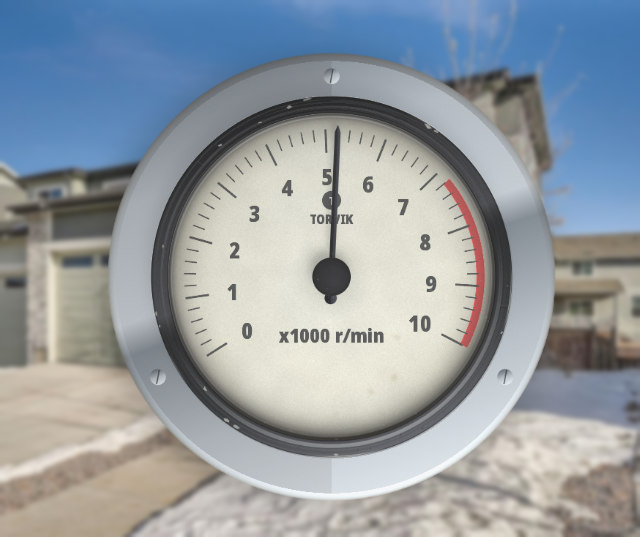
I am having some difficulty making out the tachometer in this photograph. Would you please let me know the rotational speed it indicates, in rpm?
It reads 5200 rpm
